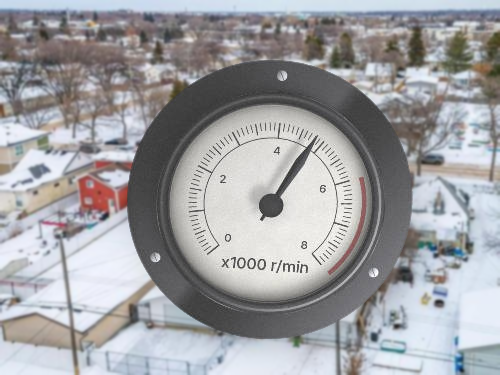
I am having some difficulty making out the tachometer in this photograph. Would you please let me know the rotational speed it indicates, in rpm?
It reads 4800 rpm
